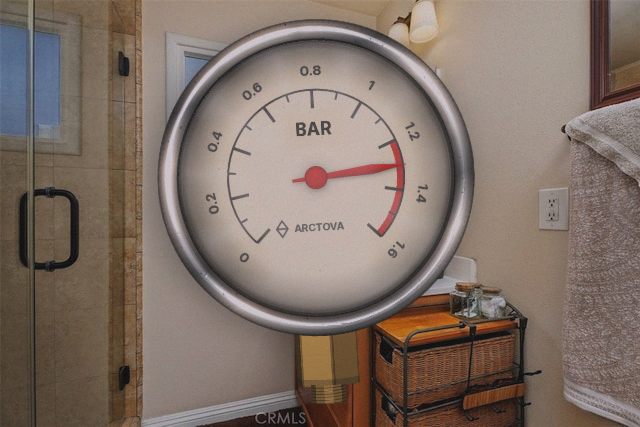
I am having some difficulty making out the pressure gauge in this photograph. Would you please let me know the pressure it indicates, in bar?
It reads 1.3 bar
